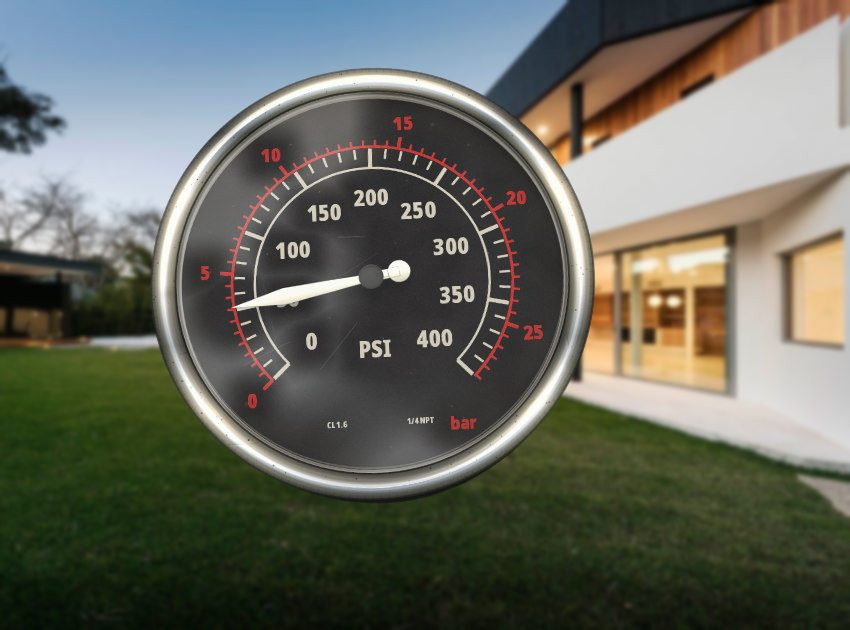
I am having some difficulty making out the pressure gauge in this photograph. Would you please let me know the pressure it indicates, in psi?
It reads 50 psi
